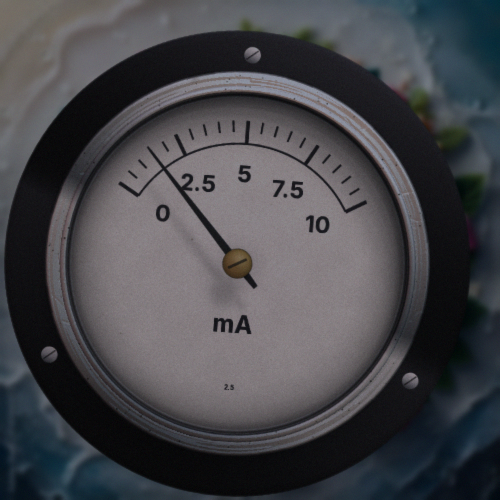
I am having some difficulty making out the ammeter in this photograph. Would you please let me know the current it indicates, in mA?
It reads 1.5 mA
